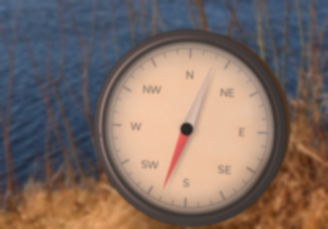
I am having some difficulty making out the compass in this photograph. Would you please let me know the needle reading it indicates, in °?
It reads 200 °
